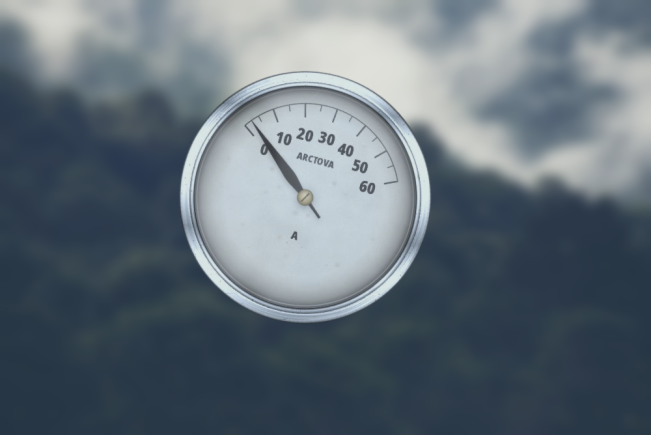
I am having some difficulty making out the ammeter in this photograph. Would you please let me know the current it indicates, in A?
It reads 2.5 A
